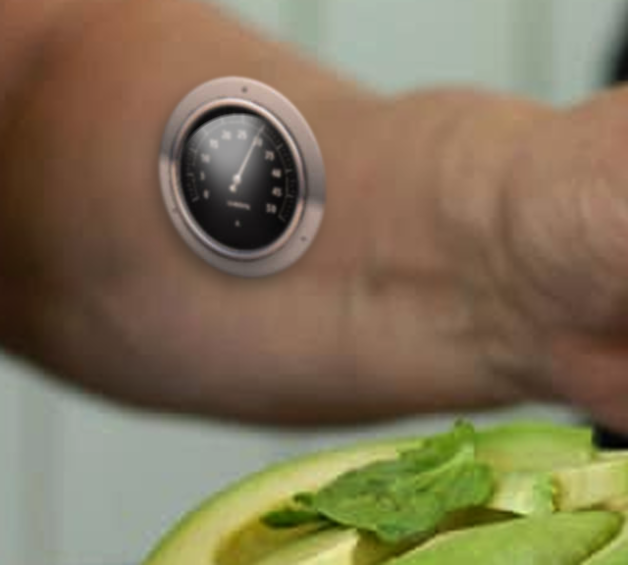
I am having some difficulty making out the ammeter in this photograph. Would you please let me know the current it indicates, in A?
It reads 30 A
